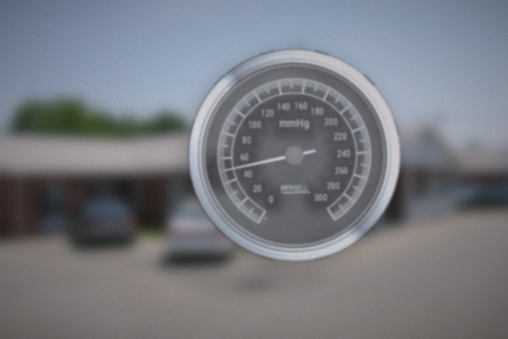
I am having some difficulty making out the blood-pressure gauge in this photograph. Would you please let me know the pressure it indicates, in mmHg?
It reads 50 mmHg
